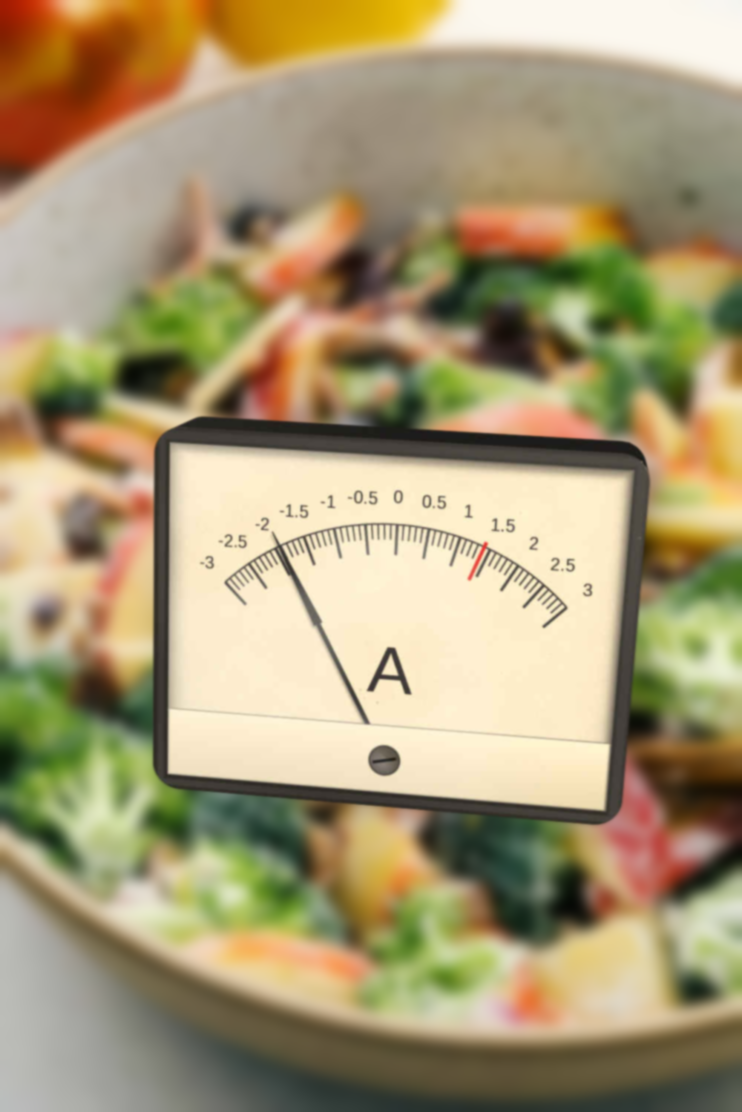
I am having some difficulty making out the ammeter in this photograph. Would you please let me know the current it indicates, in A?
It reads -1.9 A
